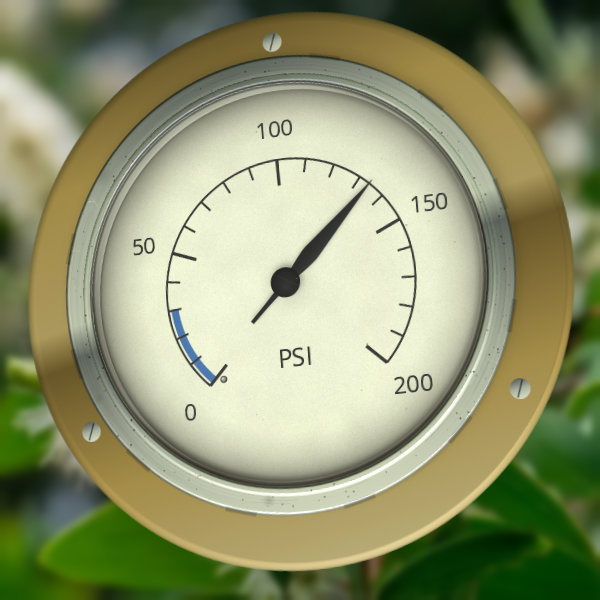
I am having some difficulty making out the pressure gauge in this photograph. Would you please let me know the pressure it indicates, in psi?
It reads 135 psi
